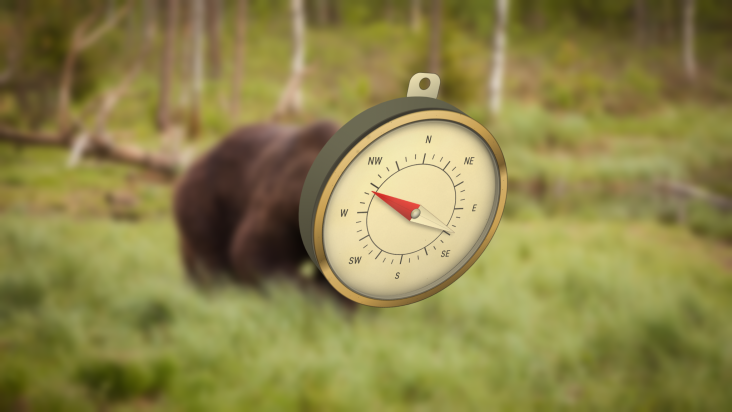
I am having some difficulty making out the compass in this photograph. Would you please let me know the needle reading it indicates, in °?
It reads 295 °
